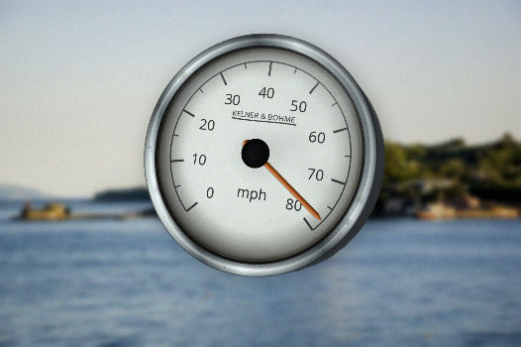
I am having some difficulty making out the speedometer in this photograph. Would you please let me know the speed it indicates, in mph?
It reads 77.5 mph
